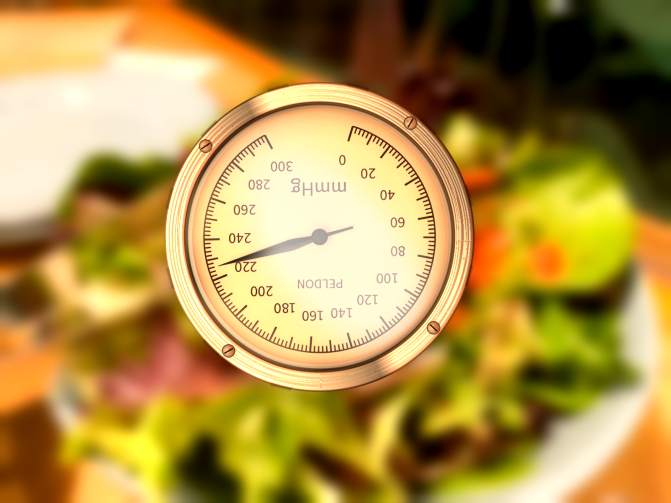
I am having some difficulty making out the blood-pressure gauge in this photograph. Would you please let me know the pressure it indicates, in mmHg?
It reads 226 mmHg
